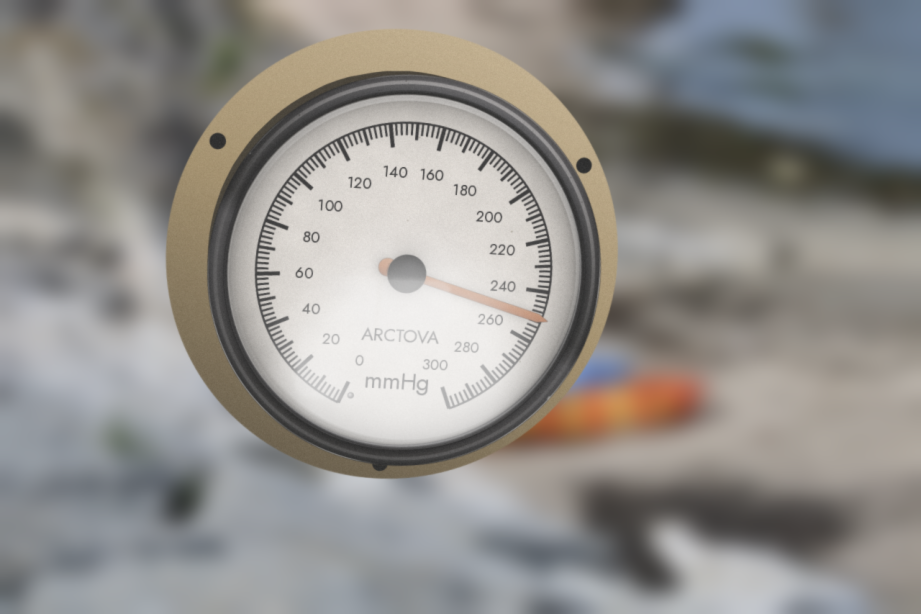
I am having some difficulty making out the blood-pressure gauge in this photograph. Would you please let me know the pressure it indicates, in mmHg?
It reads 250 mmHg
